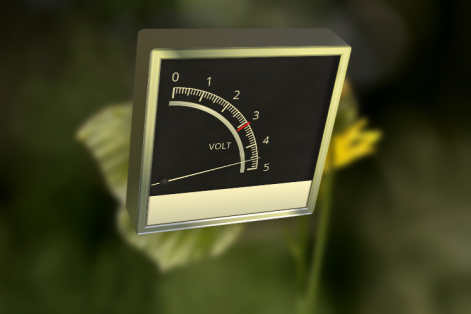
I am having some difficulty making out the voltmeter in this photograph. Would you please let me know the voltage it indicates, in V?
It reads 4.5 V
